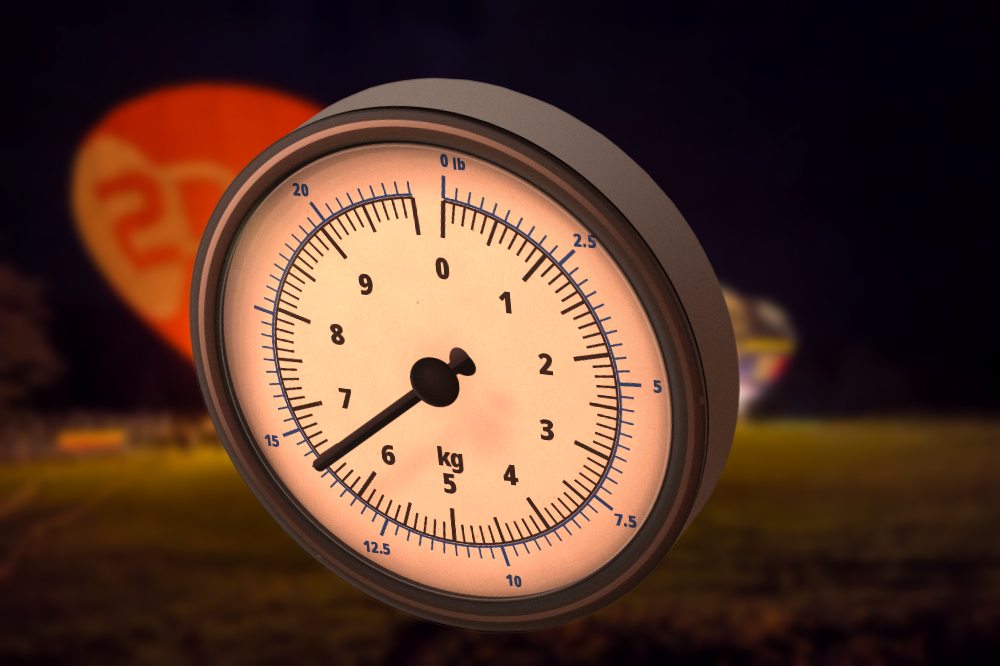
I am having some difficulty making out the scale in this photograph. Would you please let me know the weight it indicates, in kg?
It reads 6.45 kg
